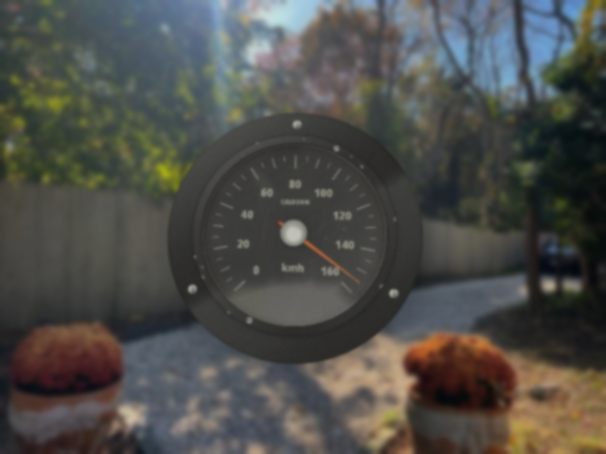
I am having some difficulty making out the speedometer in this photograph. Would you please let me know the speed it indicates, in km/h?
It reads 155 km/h
